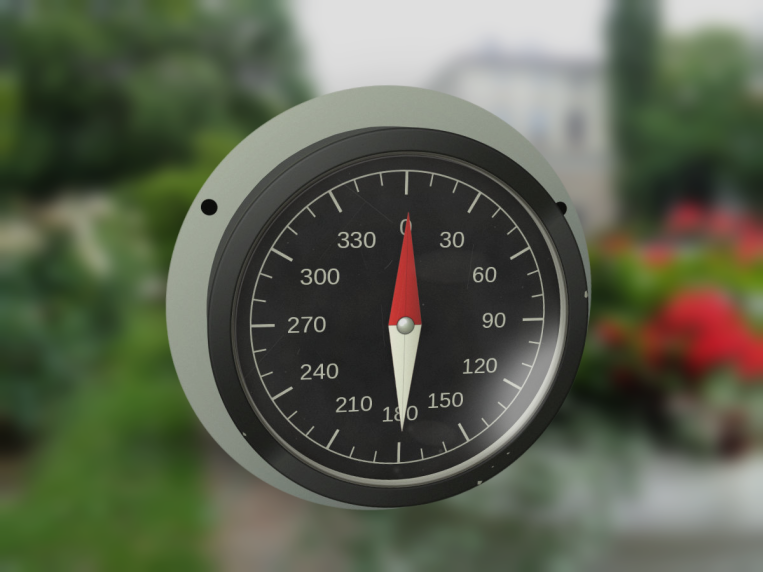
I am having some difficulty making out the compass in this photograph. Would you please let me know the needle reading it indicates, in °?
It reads 0 °
